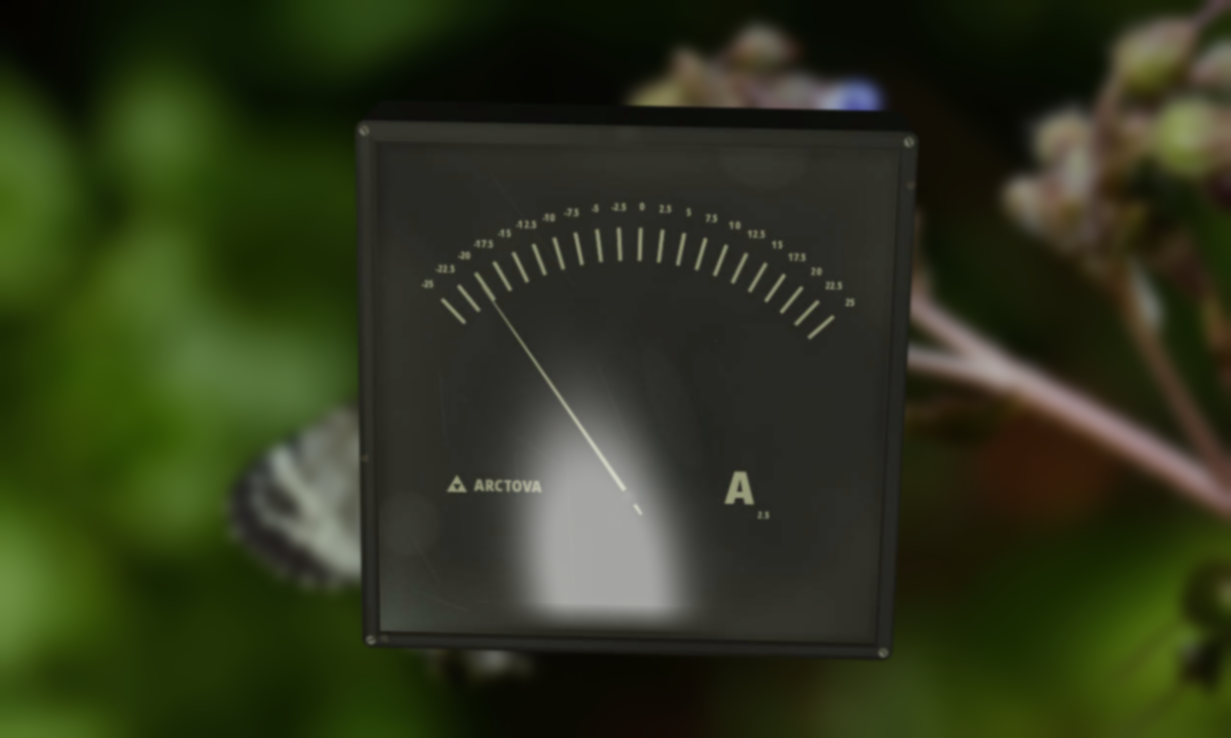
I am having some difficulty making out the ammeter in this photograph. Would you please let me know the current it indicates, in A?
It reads -20 A
